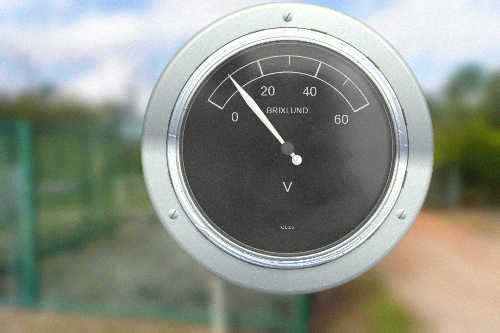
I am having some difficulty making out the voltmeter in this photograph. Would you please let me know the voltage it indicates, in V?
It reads 10 V
